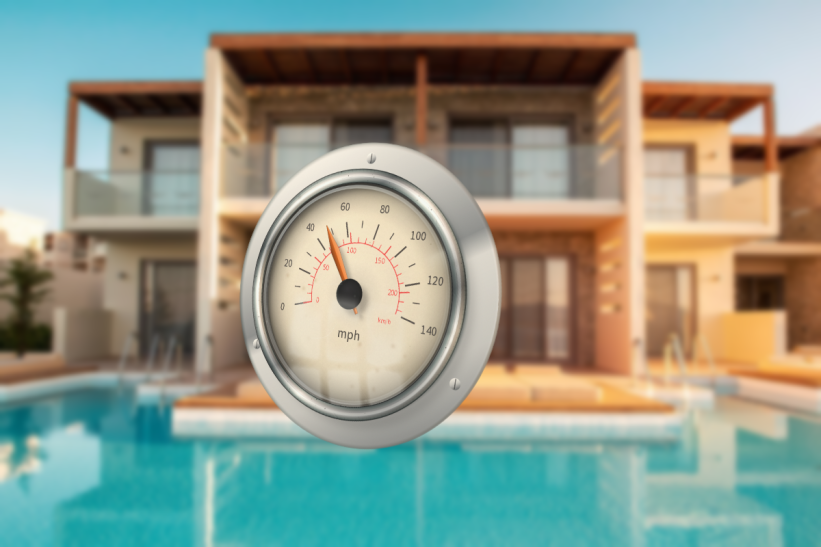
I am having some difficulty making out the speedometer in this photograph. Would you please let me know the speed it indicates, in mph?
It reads 50 mph
